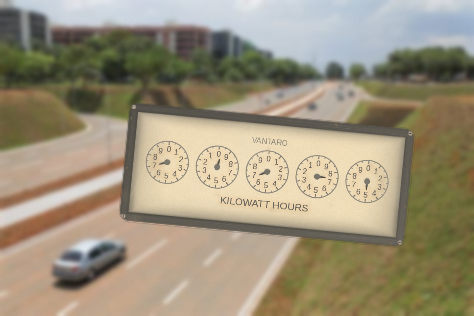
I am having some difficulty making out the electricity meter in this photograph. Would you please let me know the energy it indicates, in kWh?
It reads 69675 kWh
